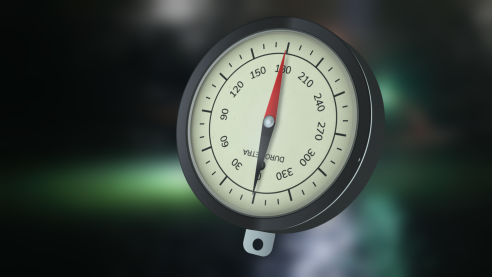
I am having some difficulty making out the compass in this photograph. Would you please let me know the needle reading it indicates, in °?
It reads 180 °
